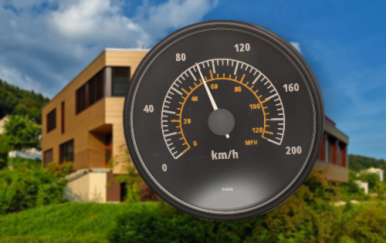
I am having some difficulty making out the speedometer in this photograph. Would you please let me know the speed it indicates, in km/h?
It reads 88 km/h
